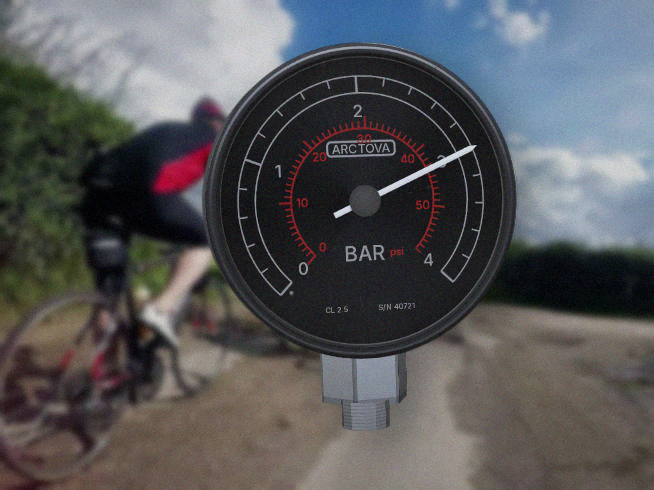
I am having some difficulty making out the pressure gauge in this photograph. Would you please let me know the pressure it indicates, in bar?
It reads 3 bar
